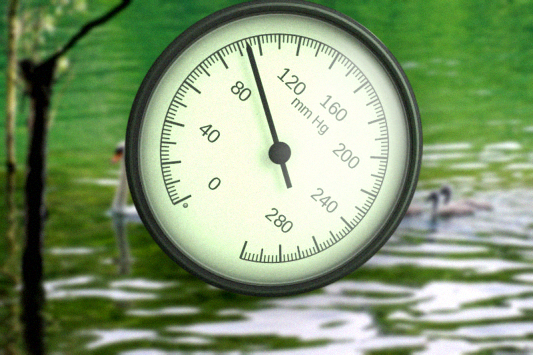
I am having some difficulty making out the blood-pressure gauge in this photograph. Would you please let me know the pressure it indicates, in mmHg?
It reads 94 mmHg
